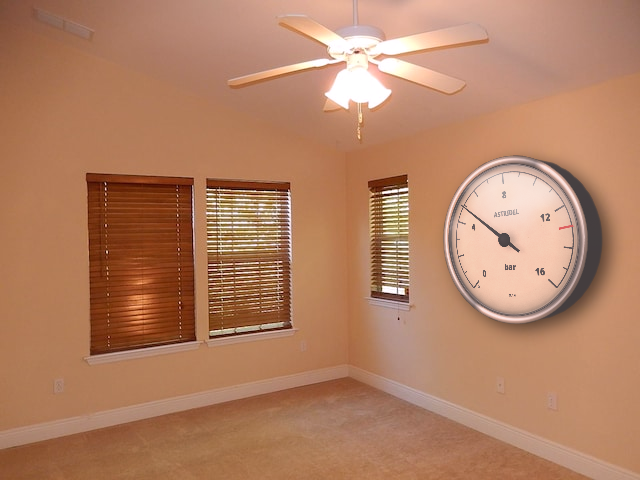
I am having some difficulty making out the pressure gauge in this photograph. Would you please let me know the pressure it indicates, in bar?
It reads 5 bar
